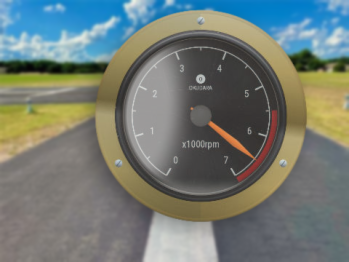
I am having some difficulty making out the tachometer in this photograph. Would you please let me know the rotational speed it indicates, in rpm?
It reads 6500 rpm
